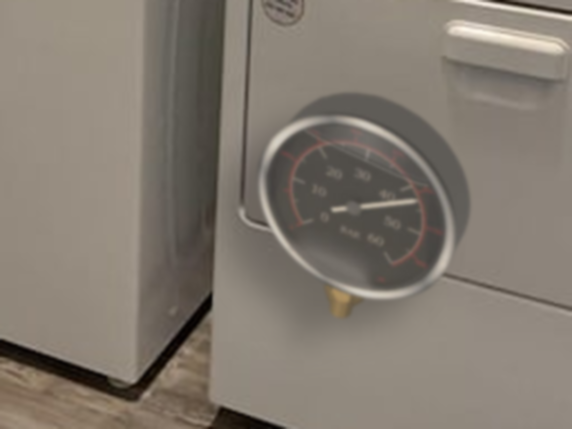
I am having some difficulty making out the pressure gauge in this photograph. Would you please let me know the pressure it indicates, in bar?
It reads 42.5 bar
